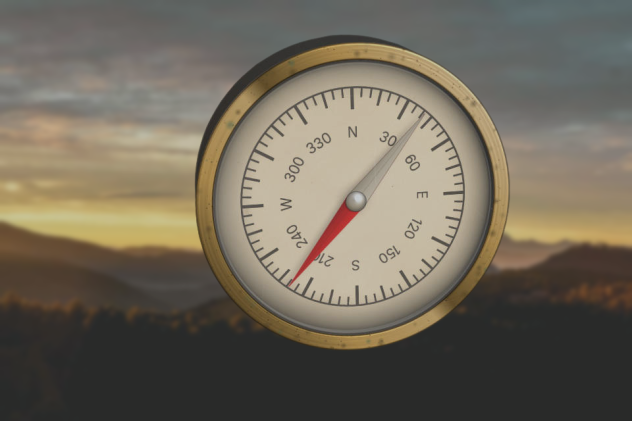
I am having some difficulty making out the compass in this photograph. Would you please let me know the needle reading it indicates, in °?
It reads 220 °
